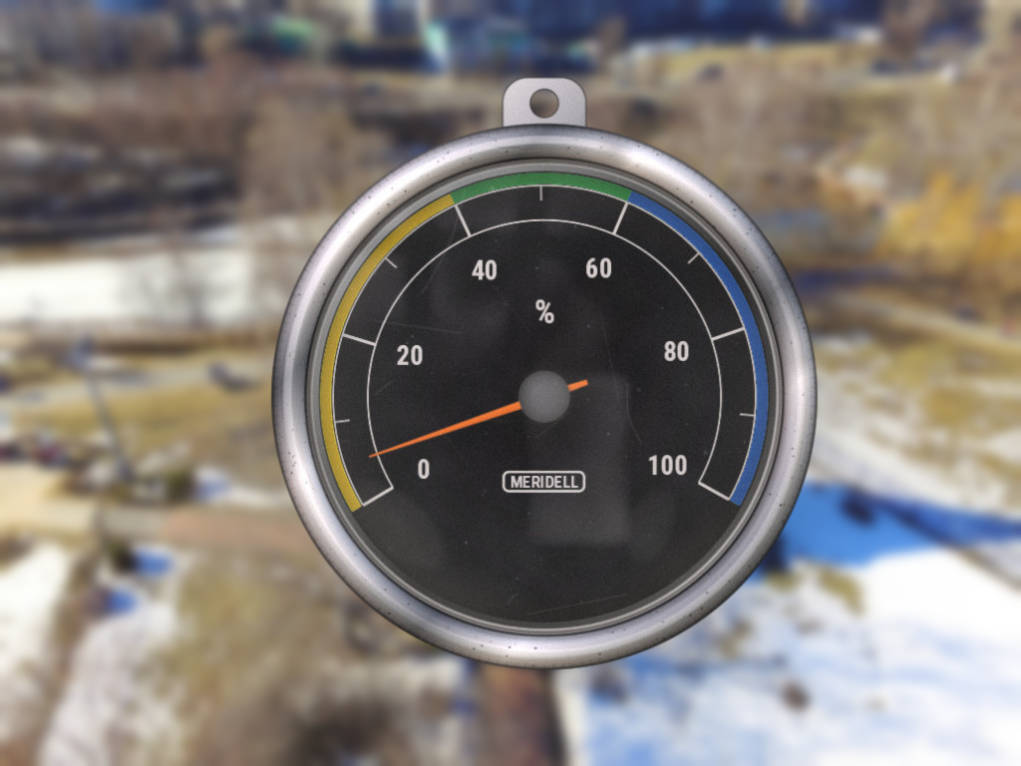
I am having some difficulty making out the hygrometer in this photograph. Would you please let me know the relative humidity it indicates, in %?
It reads 5 %
